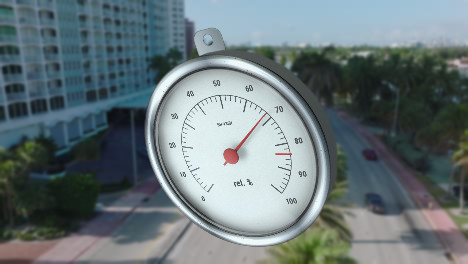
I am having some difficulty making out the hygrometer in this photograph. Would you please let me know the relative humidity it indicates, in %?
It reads 68 %
